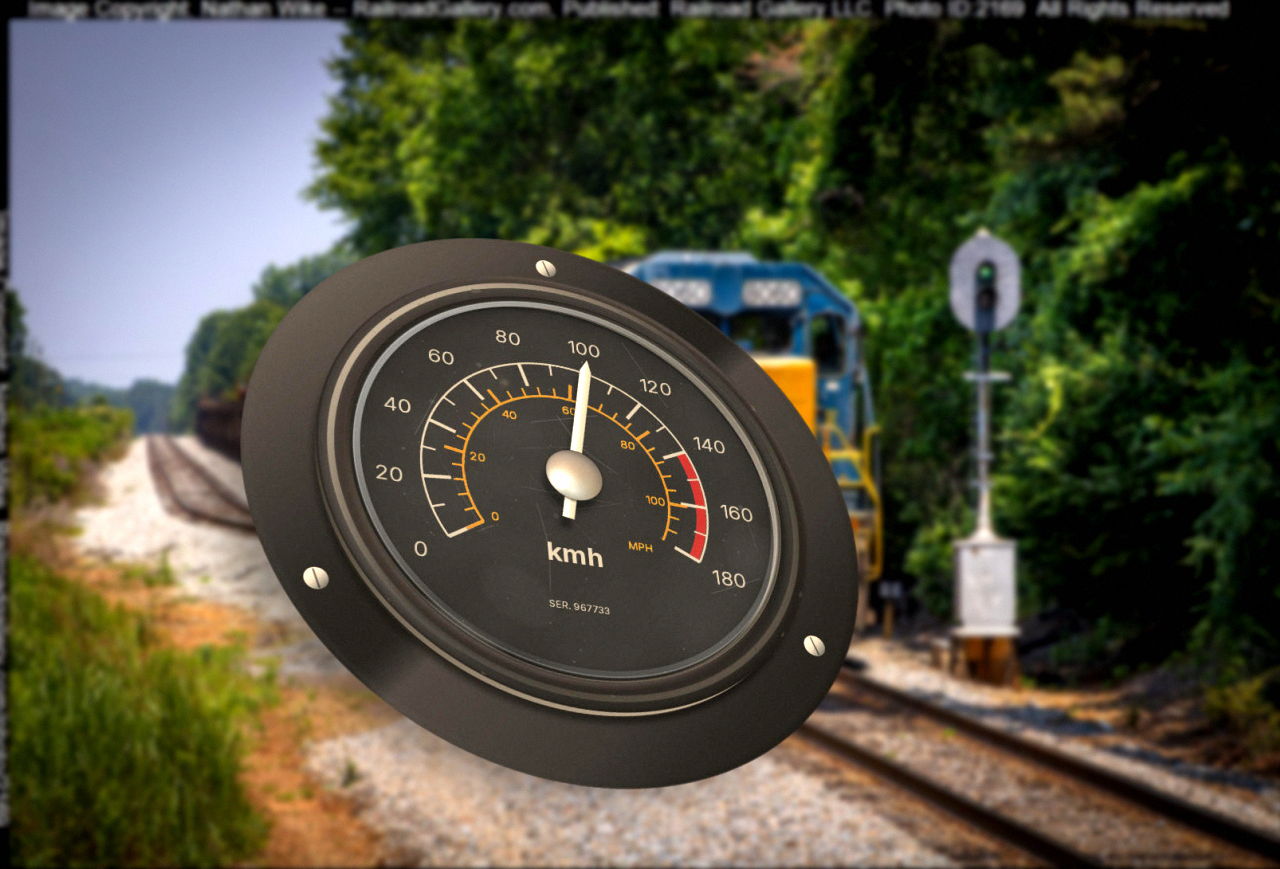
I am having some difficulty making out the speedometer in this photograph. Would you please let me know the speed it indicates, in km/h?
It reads 100 km/h
